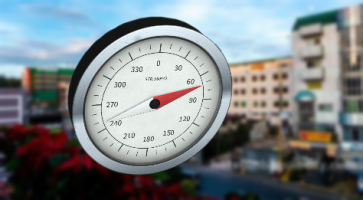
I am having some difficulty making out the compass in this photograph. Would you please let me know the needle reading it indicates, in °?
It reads 70 °
